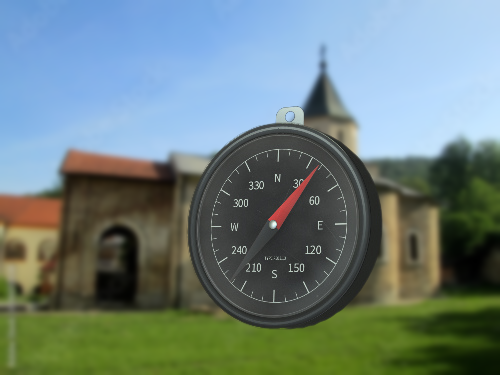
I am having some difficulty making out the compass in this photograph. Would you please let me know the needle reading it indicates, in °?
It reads 40 °
